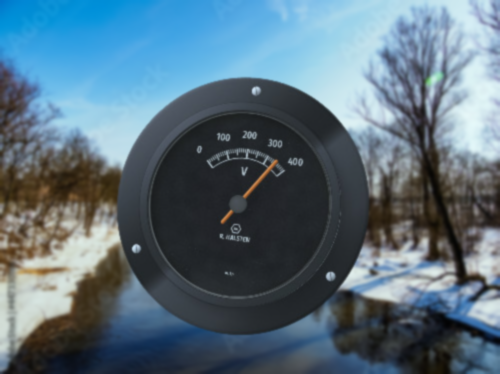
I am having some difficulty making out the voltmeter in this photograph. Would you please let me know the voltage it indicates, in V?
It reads 350 V
